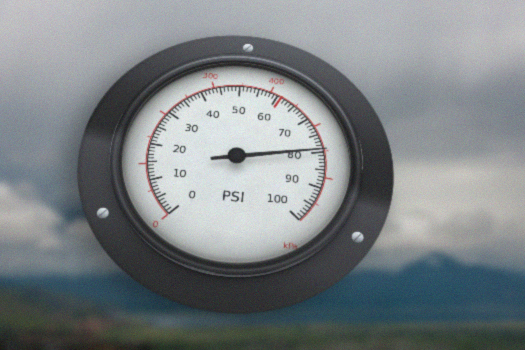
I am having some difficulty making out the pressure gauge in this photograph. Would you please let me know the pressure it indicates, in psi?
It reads 80 psi
